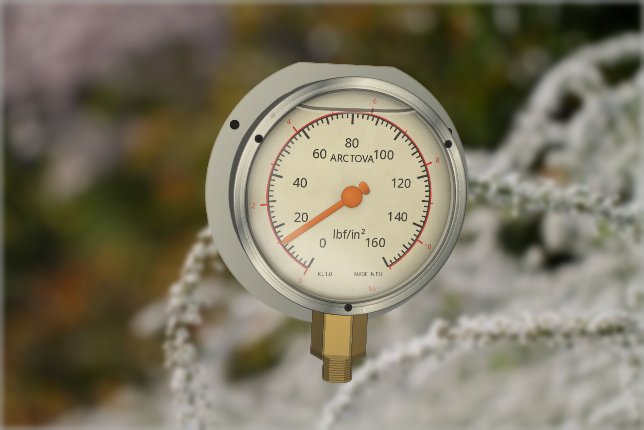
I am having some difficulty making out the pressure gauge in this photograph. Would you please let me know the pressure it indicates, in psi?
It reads 14 psi
